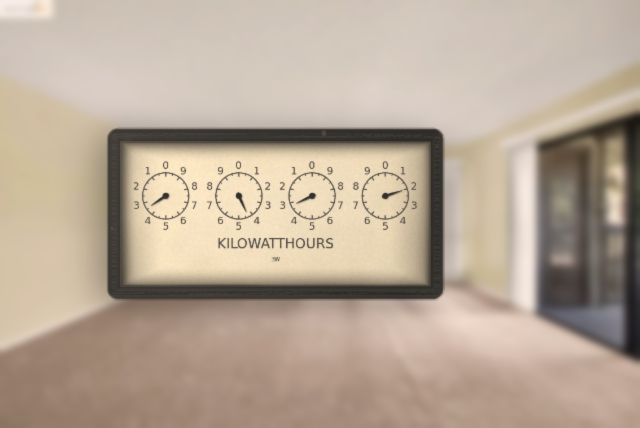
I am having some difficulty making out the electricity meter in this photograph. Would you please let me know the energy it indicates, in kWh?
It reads 3432 kWh
